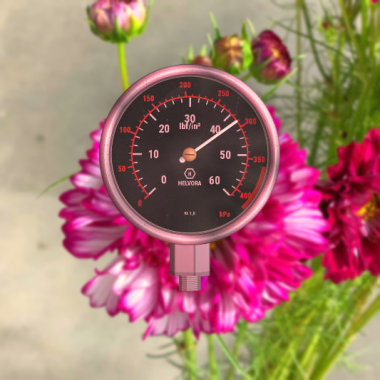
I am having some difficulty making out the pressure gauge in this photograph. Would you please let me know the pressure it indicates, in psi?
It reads 42 psi
